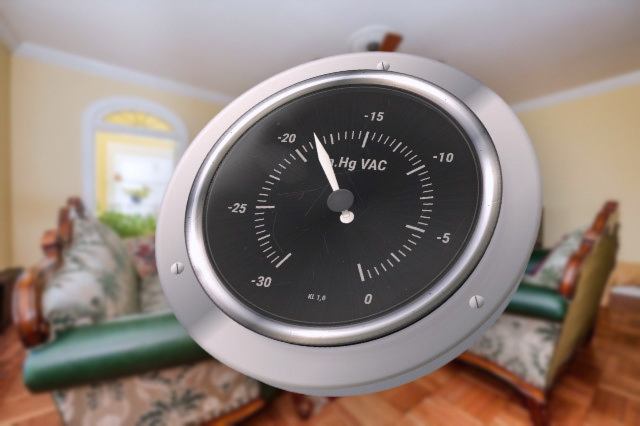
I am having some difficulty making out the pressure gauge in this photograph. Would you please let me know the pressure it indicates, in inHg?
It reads -18.5 inHg
